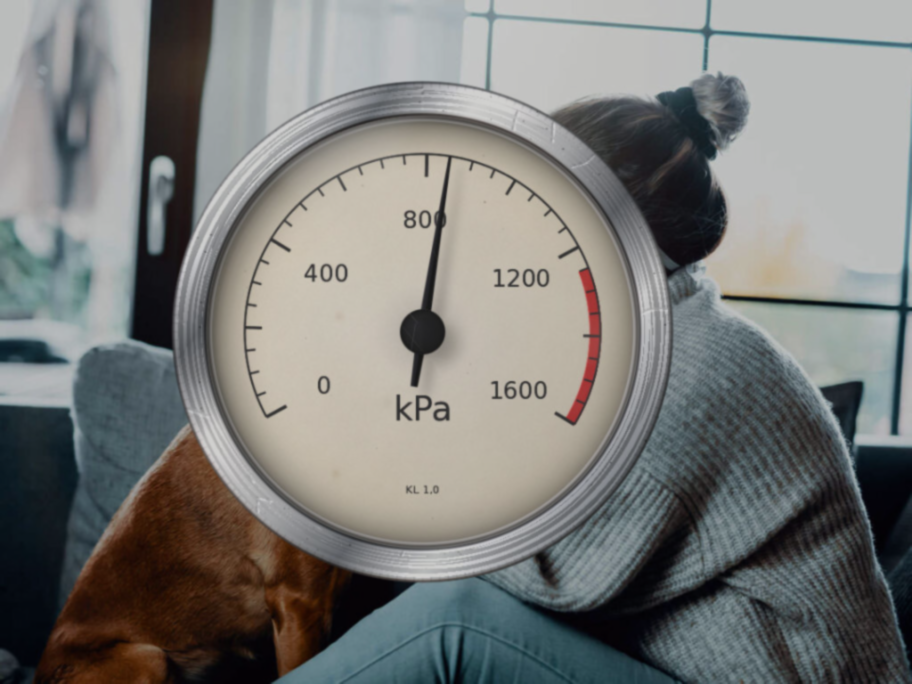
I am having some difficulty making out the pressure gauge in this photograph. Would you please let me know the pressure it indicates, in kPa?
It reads 850 kPa
